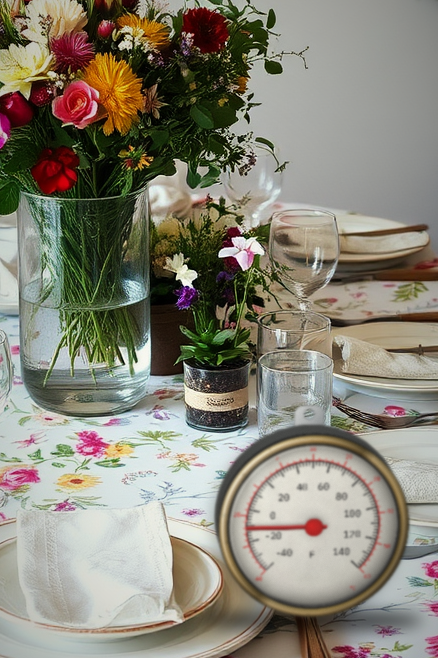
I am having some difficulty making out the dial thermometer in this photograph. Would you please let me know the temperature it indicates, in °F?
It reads -10 °F
